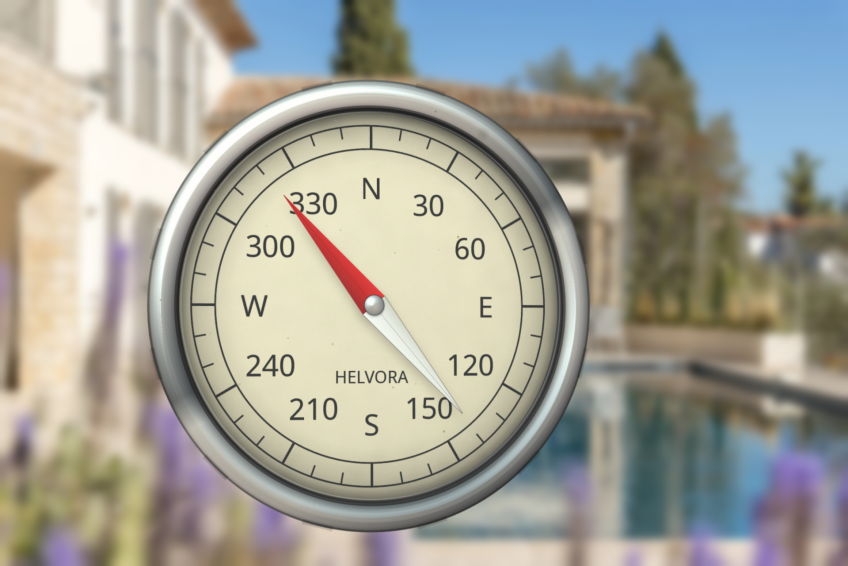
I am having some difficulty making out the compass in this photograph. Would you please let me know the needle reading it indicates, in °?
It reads 320 °
